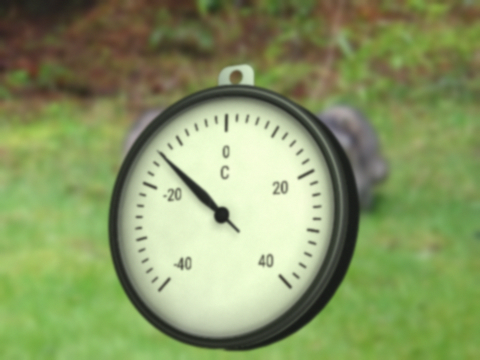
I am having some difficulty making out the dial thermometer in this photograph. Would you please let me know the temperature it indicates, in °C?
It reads -14 °C
